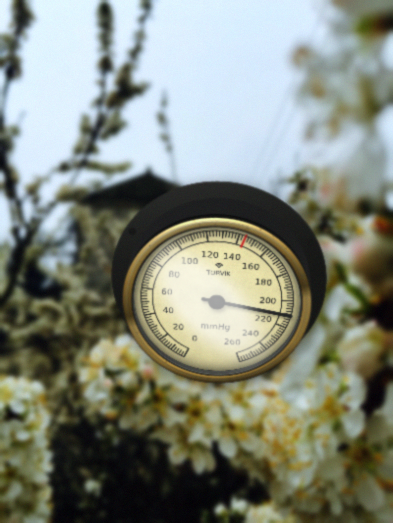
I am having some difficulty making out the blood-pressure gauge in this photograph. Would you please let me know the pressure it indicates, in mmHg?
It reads 210 mmHg
